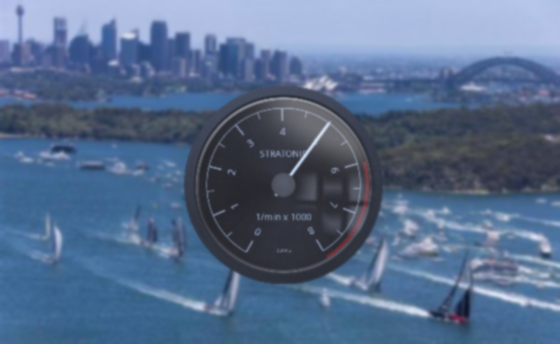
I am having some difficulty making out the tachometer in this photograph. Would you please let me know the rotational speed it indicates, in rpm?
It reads 5000 rpm
